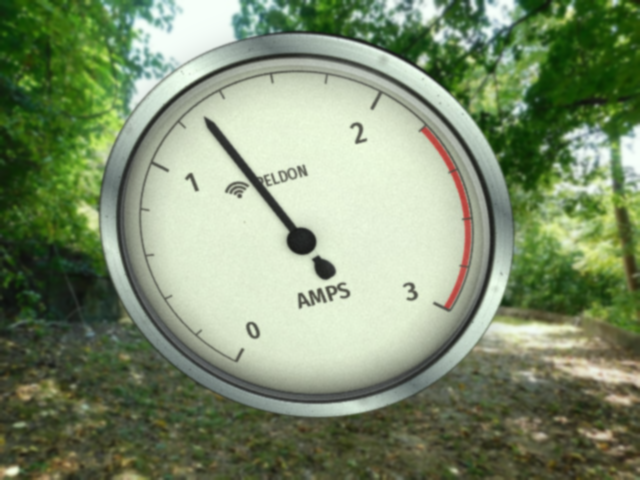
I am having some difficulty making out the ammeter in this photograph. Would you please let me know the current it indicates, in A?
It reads 1.3 A
